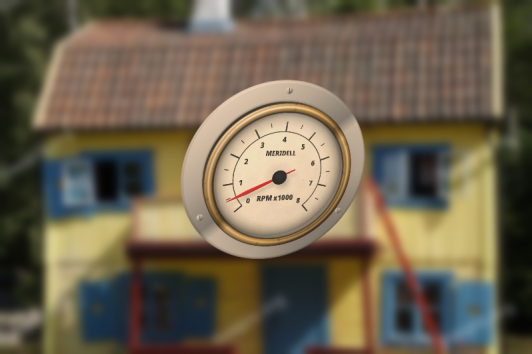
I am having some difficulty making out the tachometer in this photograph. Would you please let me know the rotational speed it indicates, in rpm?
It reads 500 rpm
